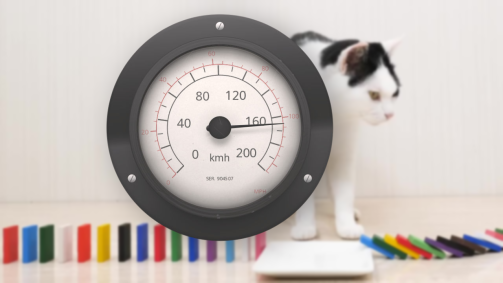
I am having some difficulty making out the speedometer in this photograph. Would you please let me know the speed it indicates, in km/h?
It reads 165 km/h
